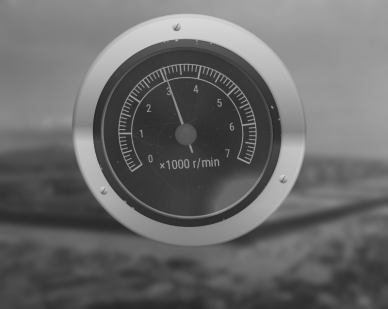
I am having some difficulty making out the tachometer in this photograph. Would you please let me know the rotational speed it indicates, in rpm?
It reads 3100 rpm
